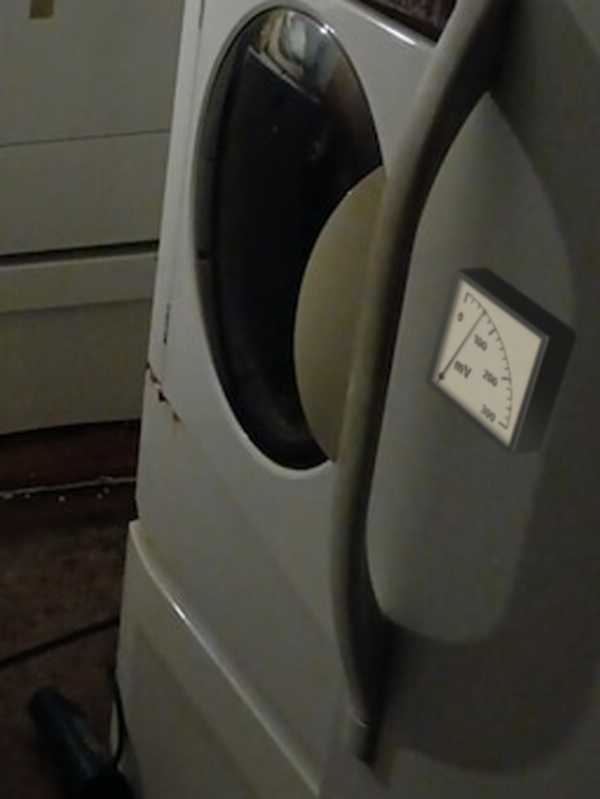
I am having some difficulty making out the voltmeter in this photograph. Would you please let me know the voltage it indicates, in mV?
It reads 60 mV
